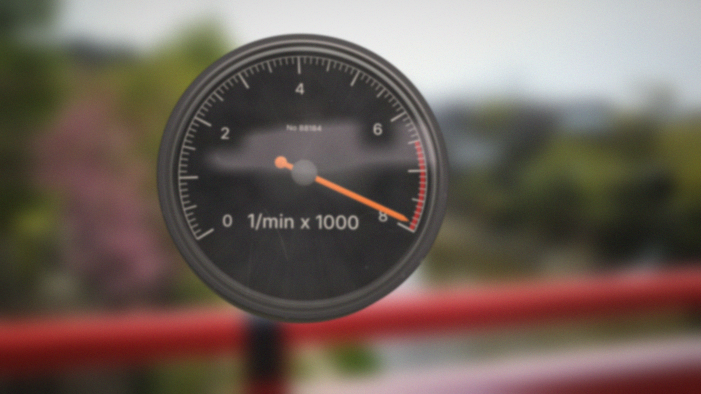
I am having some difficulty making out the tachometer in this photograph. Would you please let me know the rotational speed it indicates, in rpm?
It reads 7900 rpm
